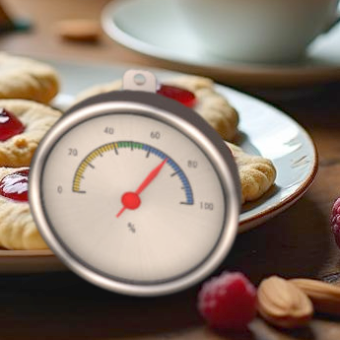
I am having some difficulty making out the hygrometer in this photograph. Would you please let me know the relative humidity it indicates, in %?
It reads 70 %
